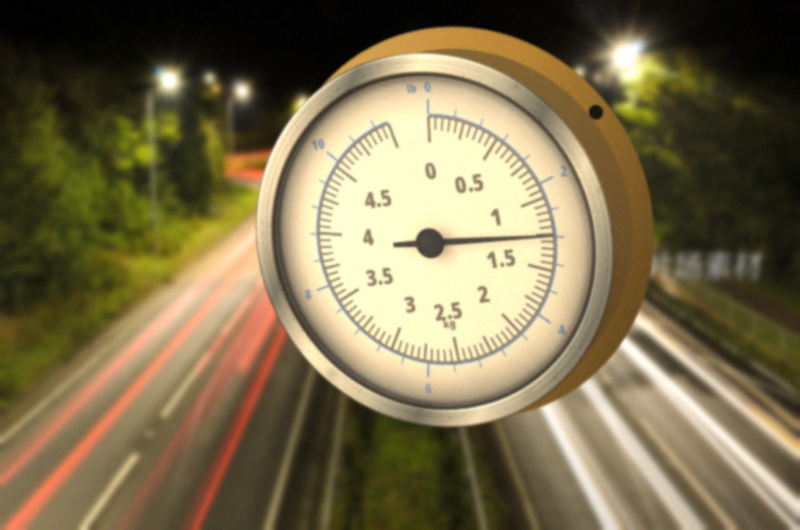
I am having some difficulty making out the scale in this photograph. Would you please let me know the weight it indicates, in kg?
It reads 1.25 kg
